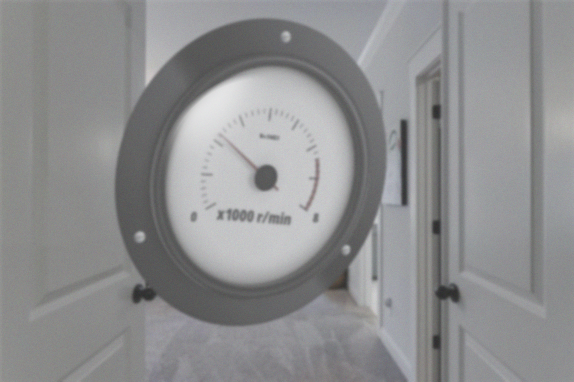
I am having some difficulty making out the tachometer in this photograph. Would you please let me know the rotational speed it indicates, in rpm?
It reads 2200 rpm
